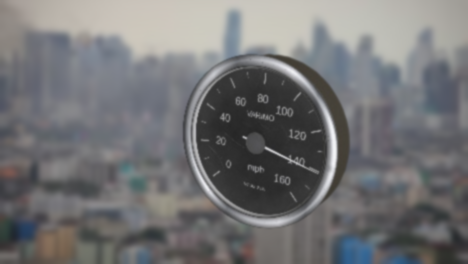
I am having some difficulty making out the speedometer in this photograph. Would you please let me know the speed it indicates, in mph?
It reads 140 mph
